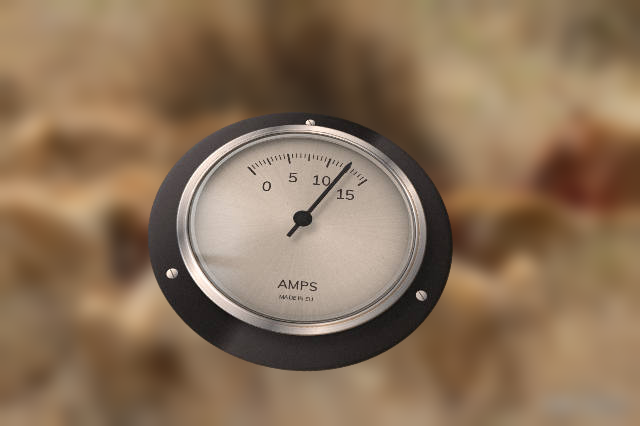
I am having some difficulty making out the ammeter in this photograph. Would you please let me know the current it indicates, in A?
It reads 12.5 A
